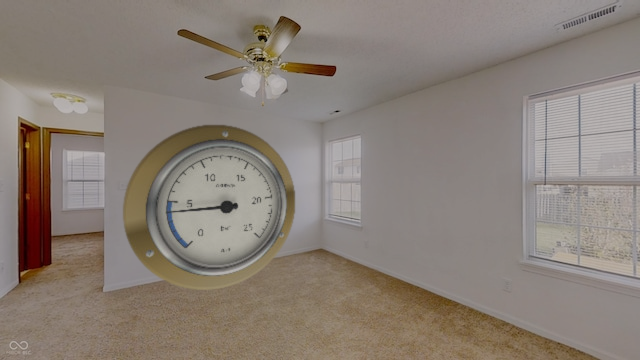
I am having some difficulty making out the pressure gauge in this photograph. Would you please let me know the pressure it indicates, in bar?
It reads 4 bar
